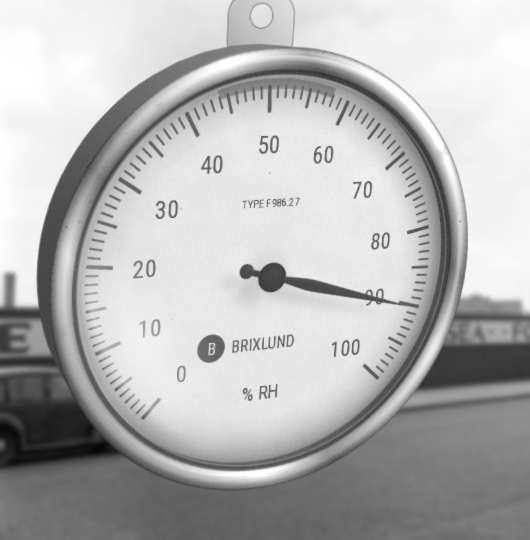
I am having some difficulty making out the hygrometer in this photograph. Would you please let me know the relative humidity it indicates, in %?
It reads 90 %
